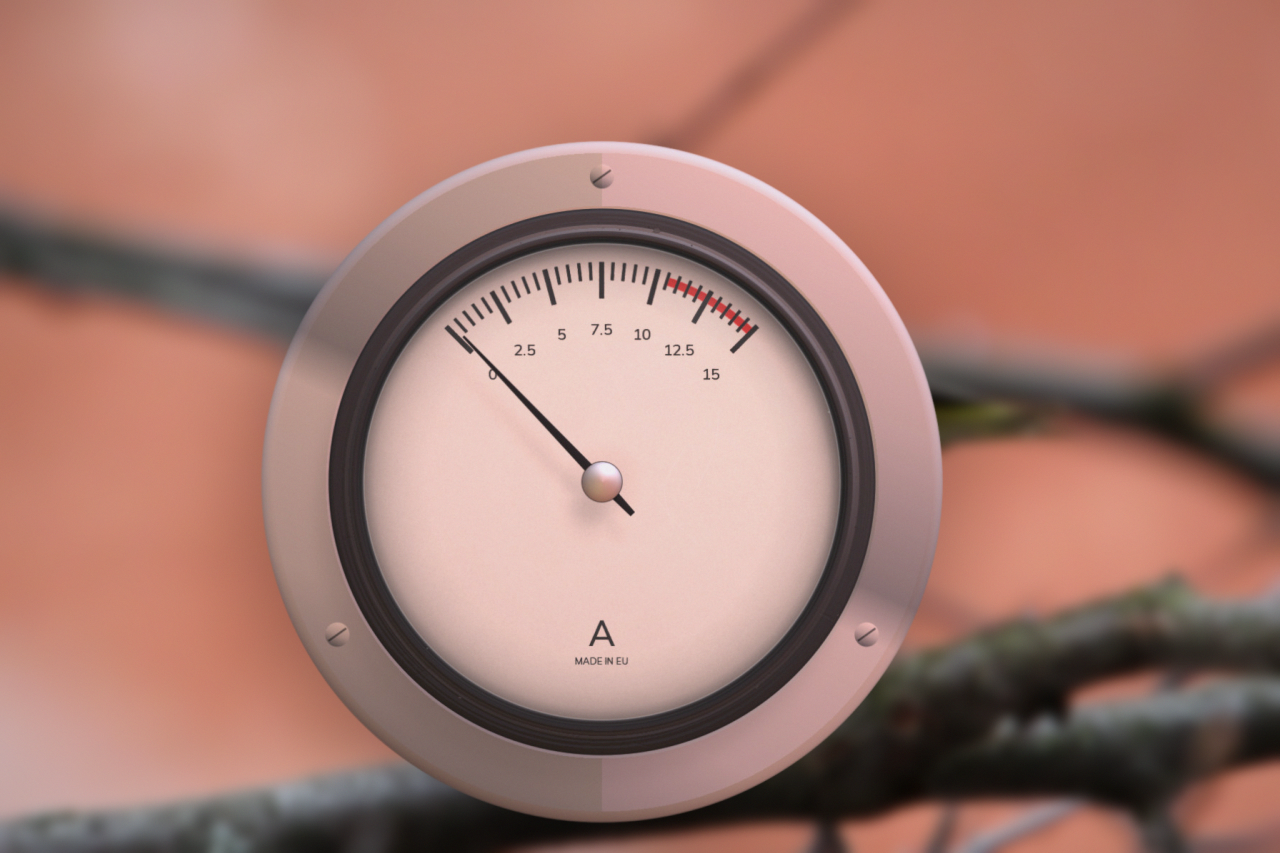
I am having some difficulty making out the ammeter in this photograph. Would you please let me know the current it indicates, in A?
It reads 0.25 A
